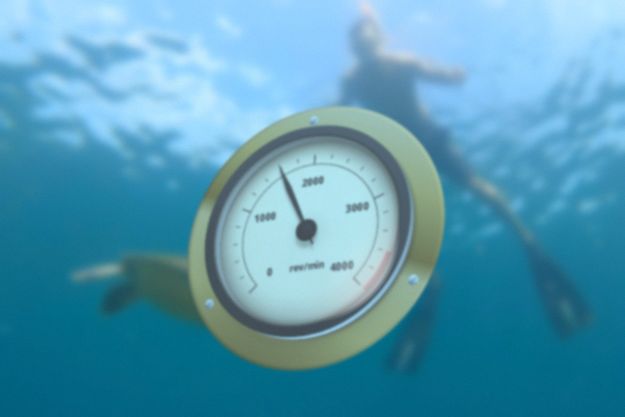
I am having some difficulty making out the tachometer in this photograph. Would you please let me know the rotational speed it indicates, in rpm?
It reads 1600 rpm
